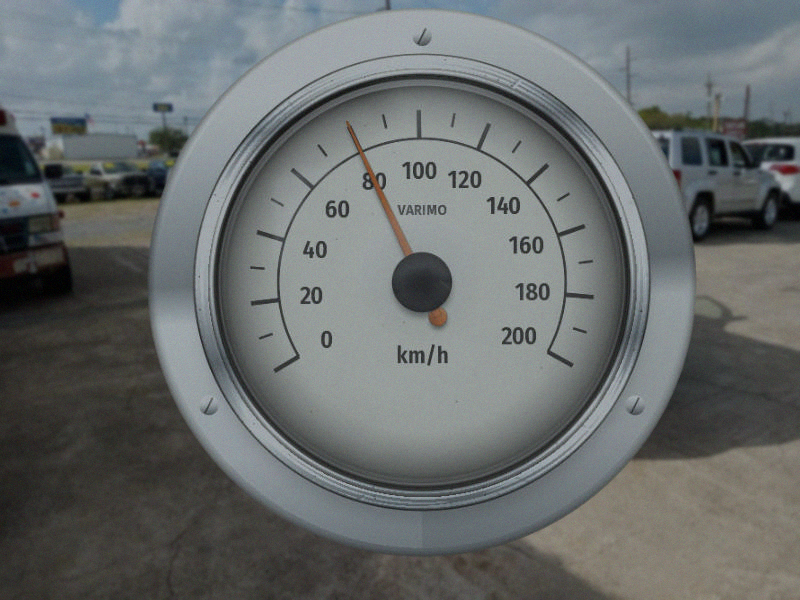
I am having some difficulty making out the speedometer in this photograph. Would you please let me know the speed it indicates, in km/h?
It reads 80 km/h
